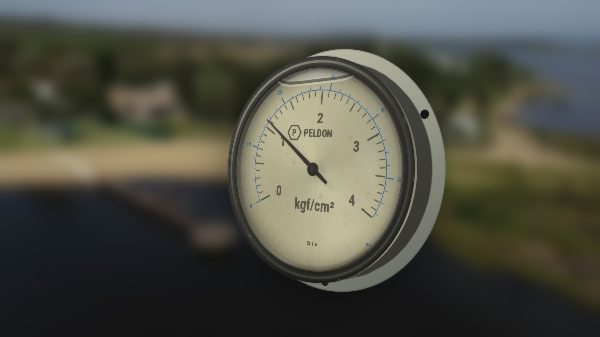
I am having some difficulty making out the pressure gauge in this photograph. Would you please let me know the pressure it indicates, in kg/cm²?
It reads 1.1 kg/cm²
